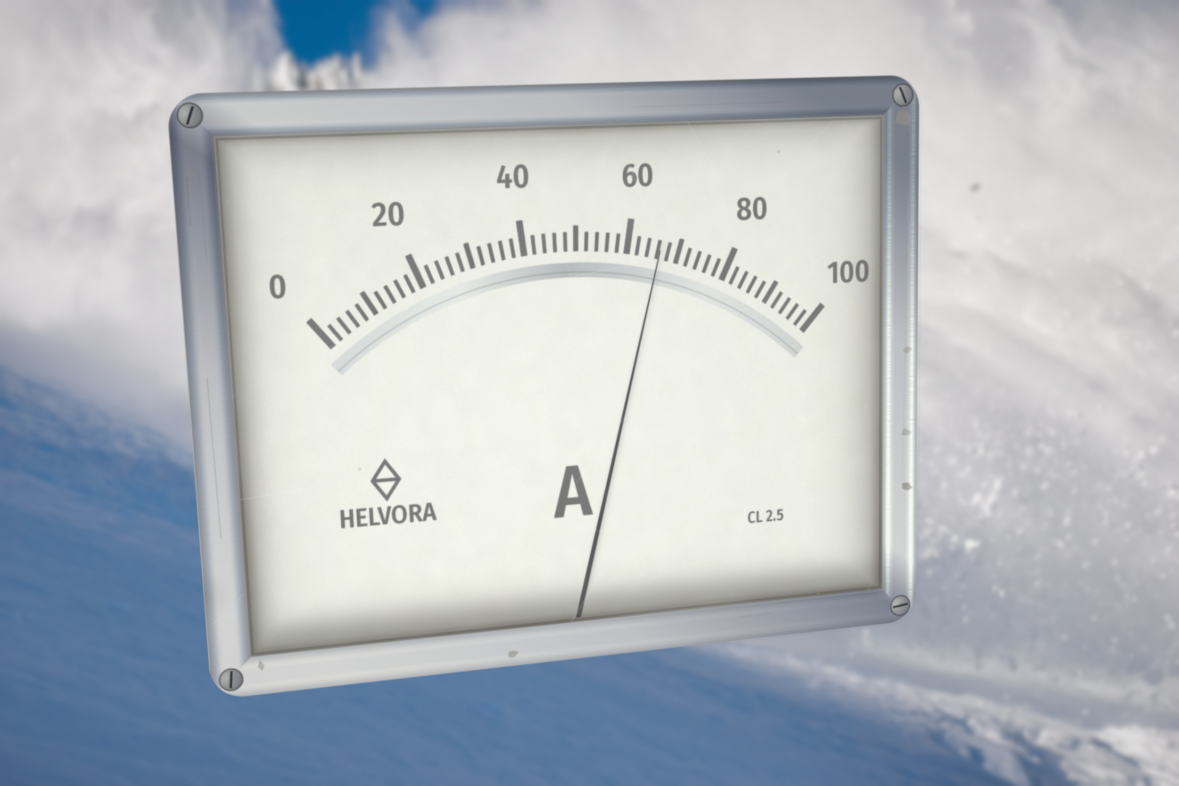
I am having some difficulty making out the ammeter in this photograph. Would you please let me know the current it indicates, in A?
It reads 66 A
